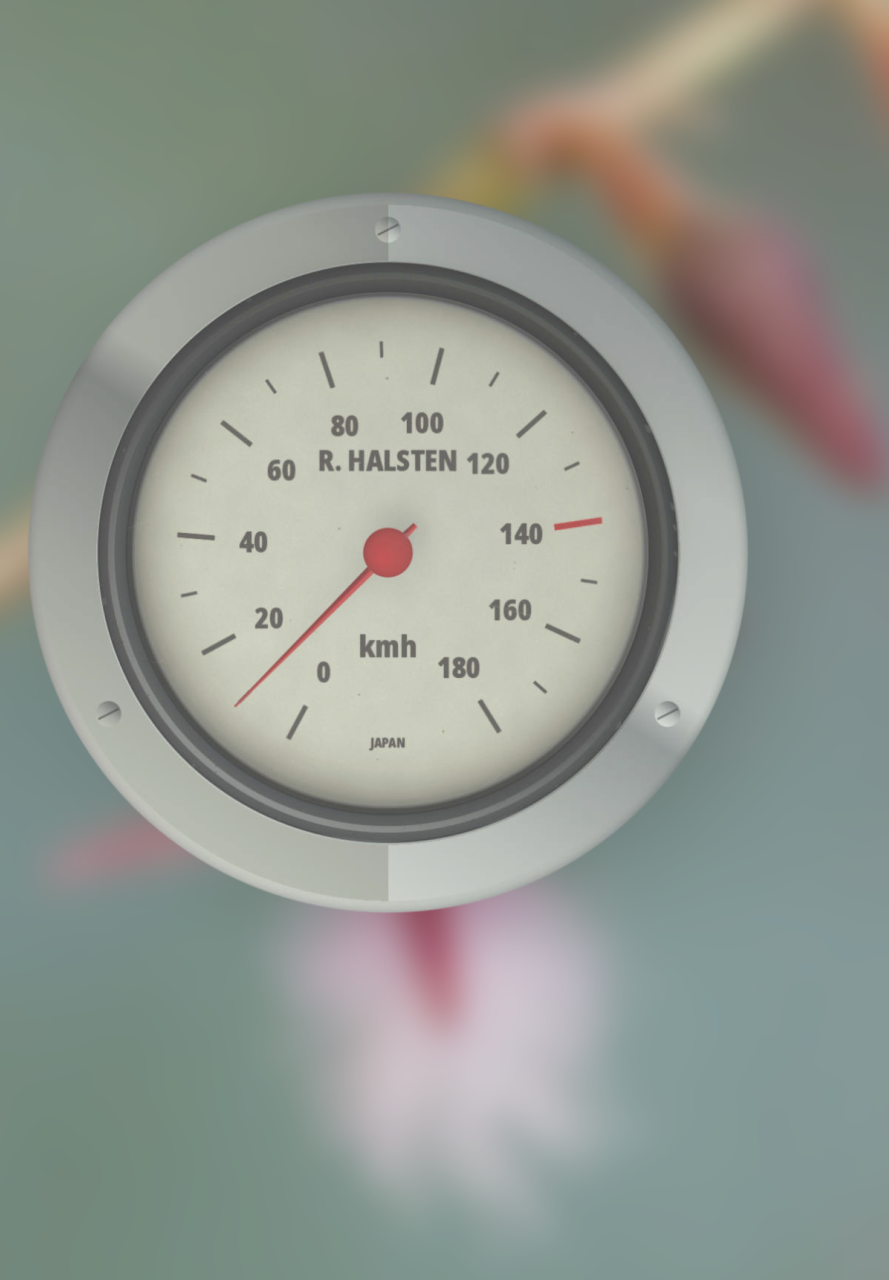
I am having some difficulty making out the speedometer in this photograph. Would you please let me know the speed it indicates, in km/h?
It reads 10 km/h
